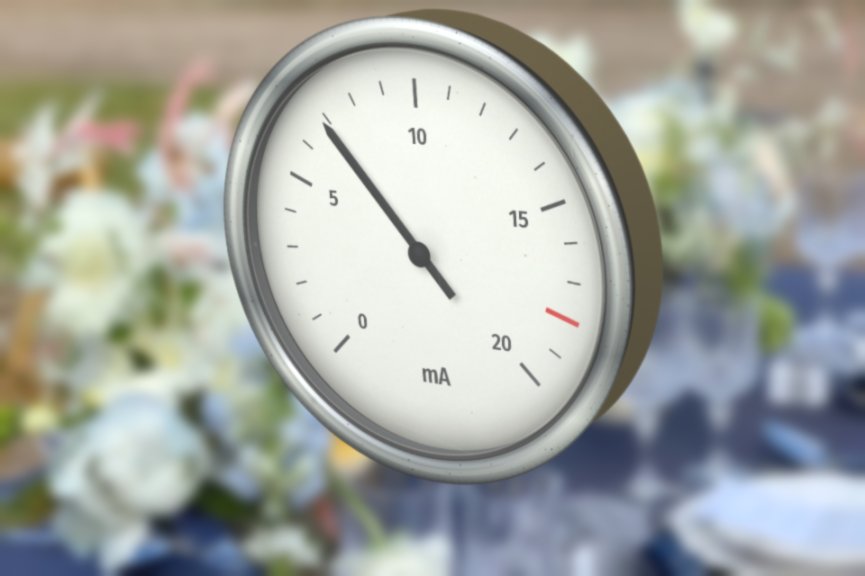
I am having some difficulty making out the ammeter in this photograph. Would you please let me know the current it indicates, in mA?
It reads 7 mA
